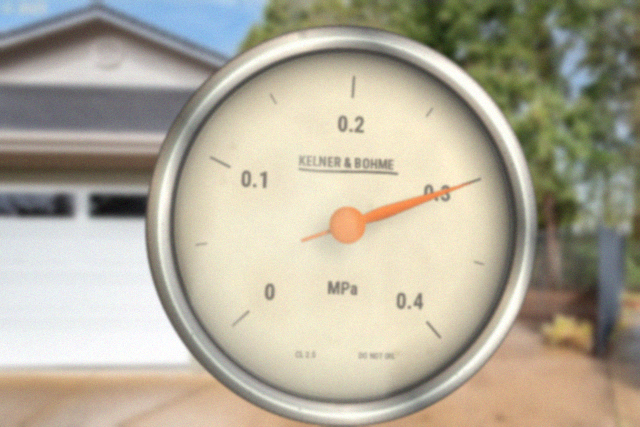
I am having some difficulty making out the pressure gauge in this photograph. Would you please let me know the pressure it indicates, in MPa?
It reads 0.3 MPa
